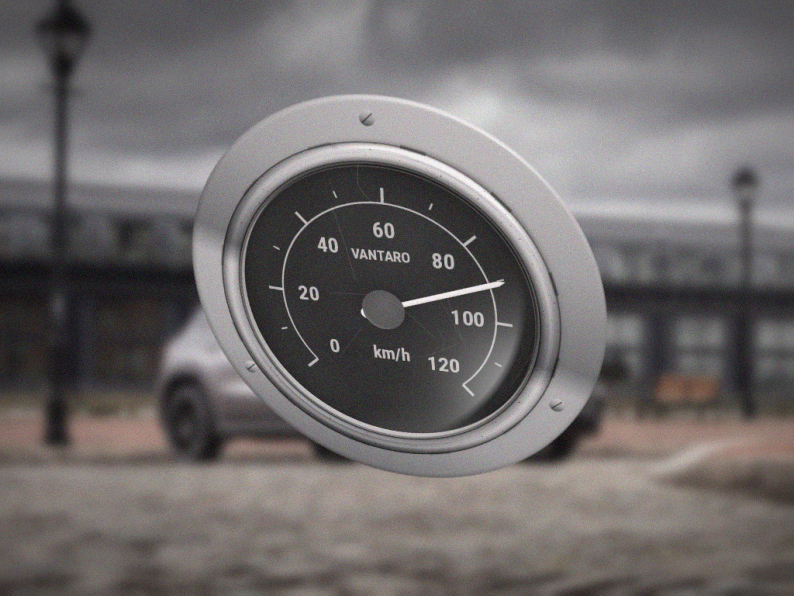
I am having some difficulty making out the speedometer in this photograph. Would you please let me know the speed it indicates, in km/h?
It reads 90 km/h
